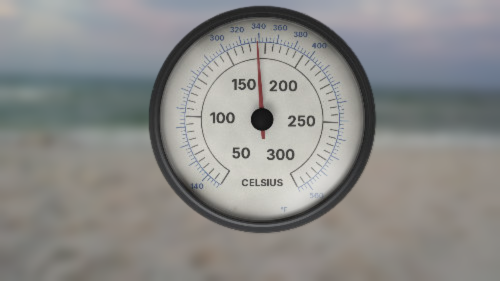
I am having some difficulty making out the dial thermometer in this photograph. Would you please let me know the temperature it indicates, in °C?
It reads 170 °C
